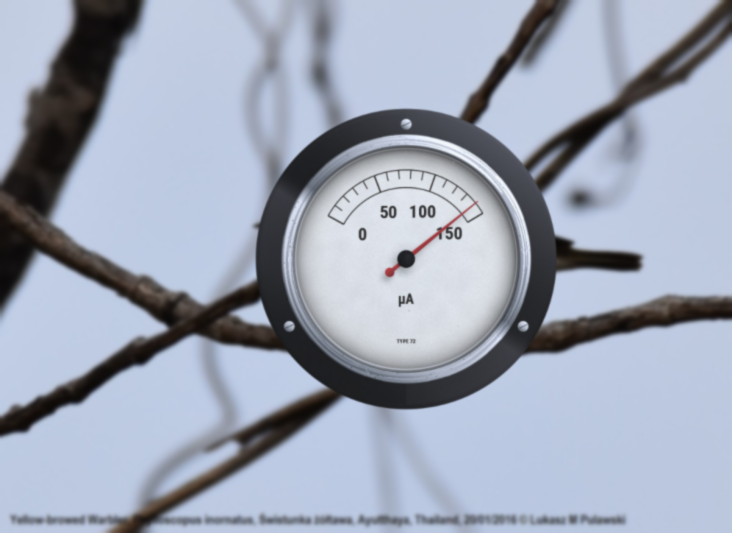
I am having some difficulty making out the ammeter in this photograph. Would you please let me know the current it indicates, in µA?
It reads 140 µA
